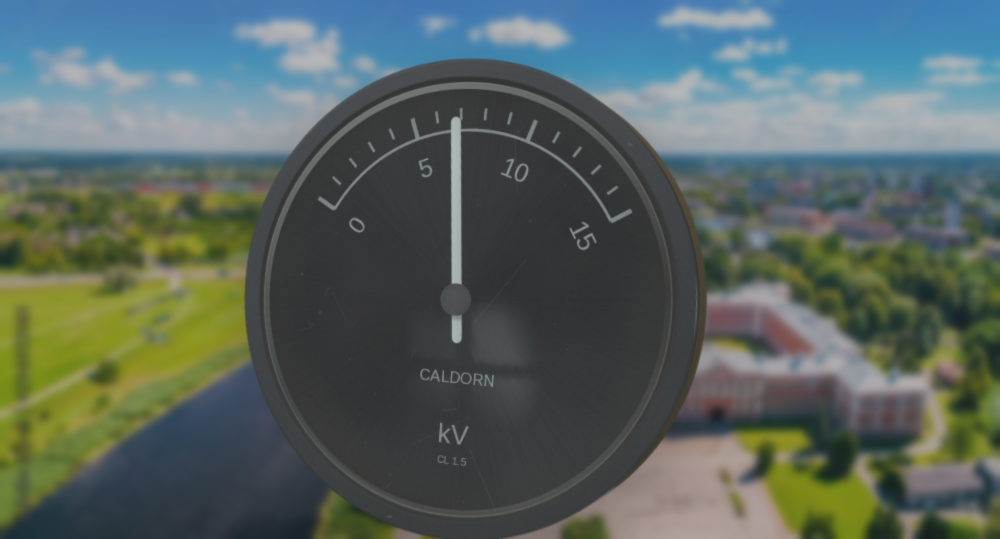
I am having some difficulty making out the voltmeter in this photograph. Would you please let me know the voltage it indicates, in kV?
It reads 7 kV
